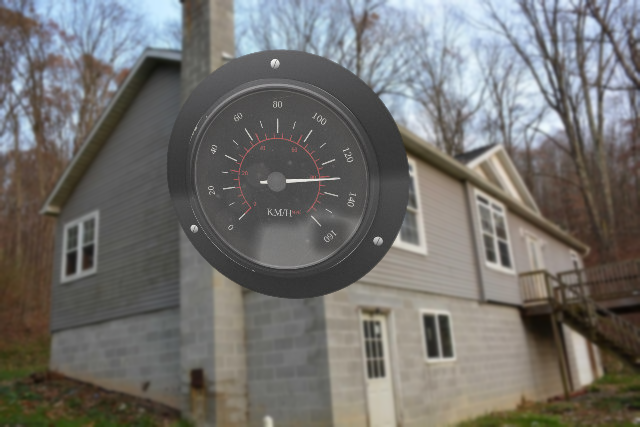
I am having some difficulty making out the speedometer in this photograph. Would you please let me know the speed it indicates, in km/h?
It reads 130 km/h
